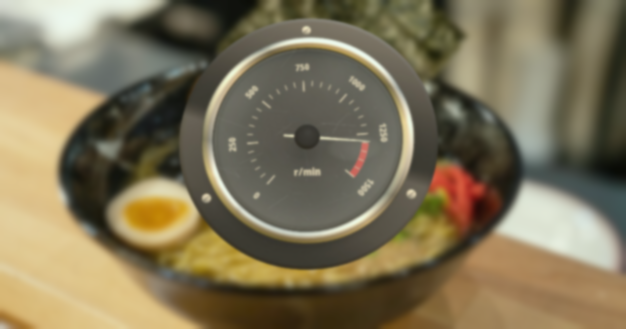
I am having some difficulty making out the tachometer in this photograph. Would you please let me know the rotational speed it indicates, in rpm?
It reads 1300 rpm
